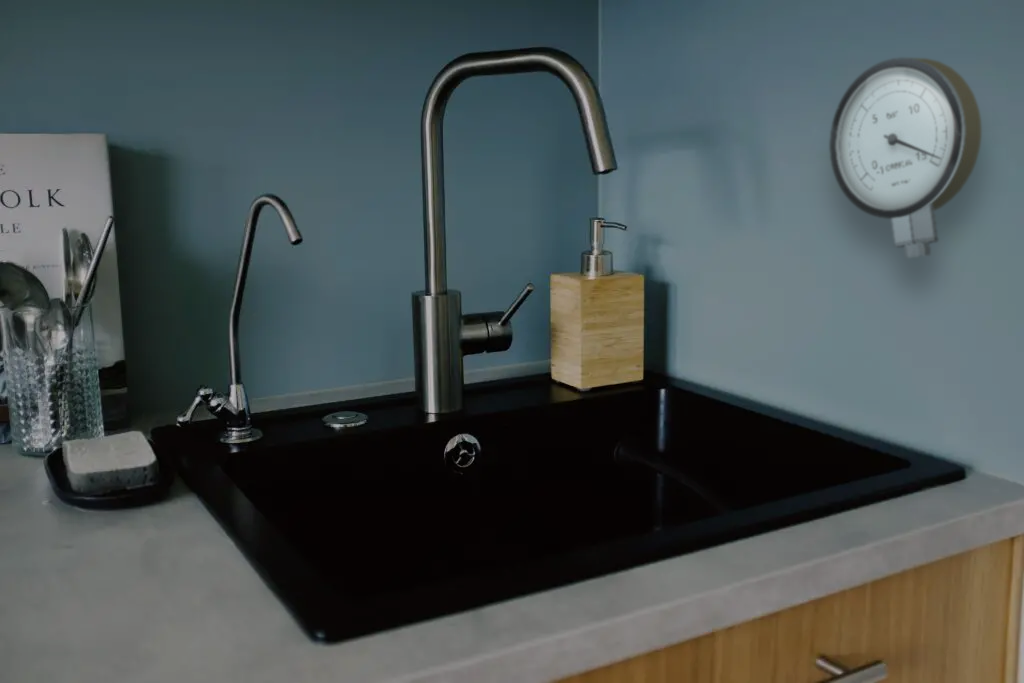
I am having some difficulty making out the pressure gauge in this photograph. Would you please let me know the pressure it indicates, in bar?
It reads 14.5 bar
